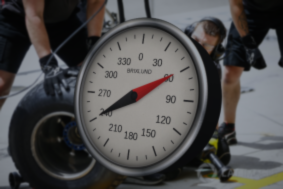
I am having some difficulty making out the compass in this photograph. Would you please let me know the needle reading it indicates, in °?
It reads 60 °
